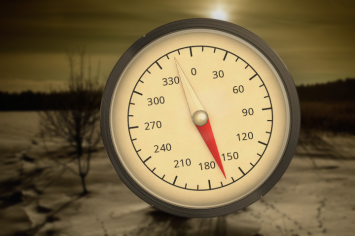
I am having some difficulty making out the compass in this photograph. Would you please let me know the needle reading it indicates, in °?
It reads 165 °
